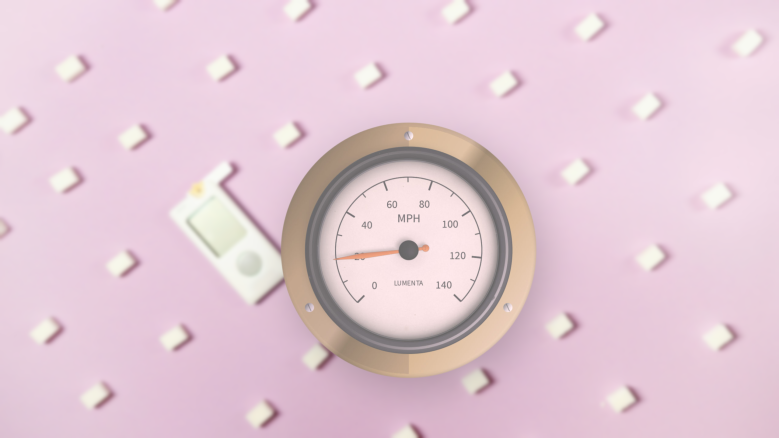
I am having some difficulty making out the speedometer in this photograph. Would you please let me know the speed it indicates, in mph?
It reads 20 mph
